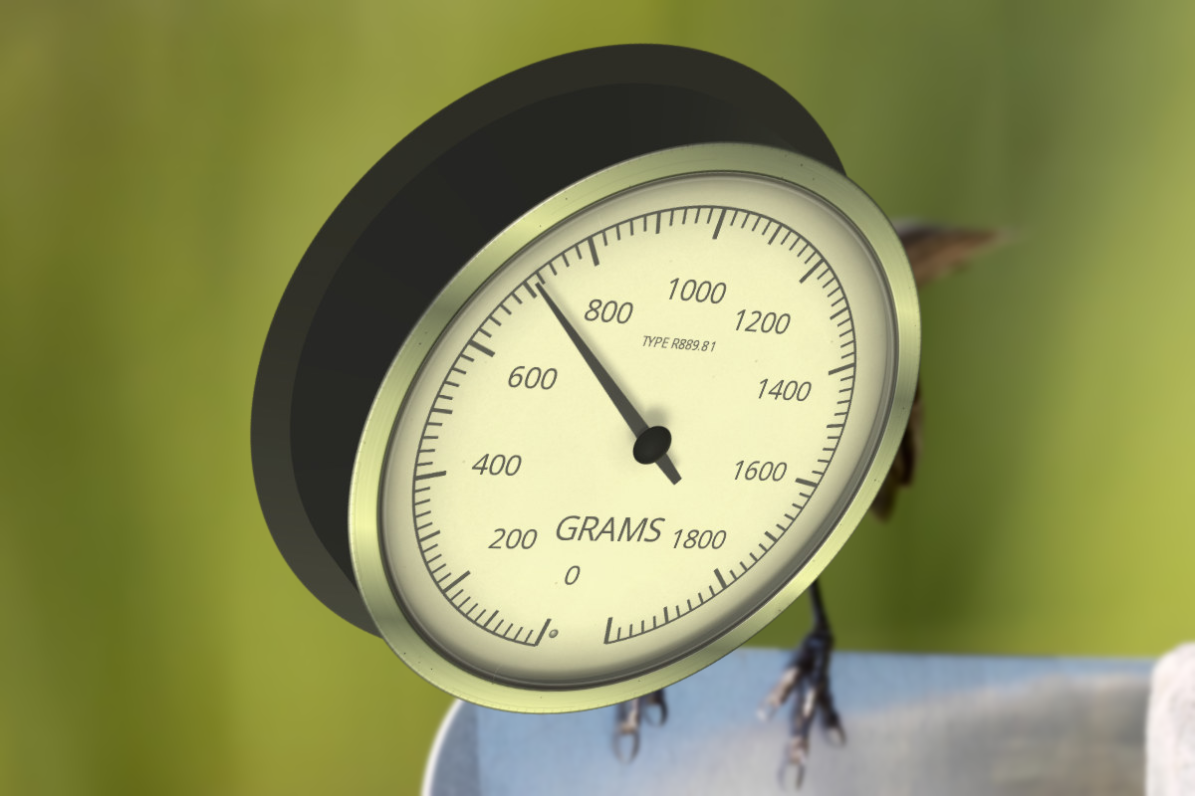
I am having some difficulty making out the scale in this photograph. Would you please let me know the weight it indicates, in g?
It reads 710 g
